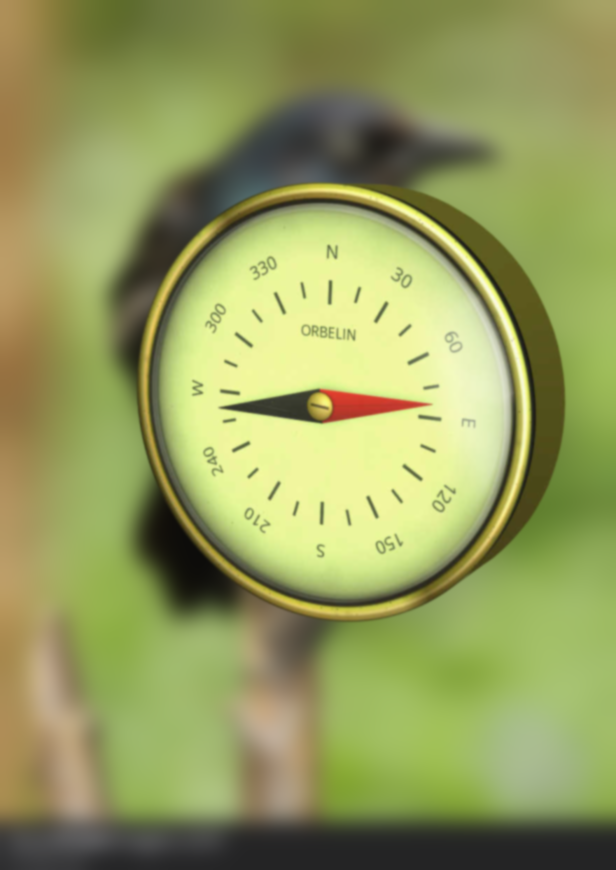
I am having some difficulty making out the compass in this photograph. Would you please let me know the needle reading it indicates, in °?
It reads 82.5 °
